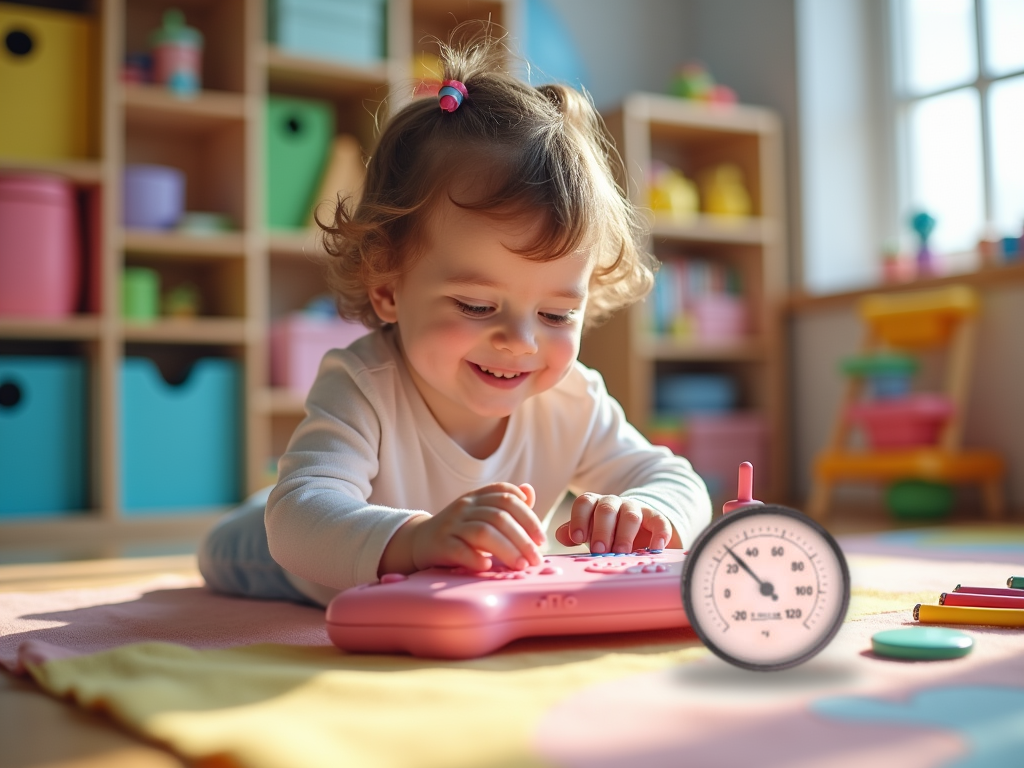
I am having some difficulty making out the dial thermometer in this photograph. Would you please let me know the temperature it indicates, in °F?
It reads 28 °F
